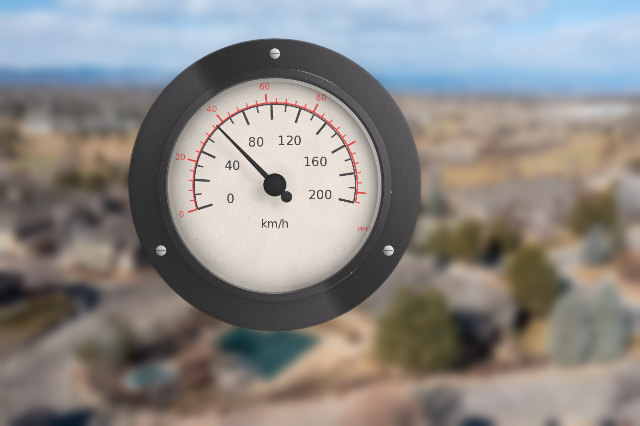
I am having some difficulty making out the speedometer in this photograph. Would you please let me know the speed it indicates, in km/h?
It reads 60 km/h
